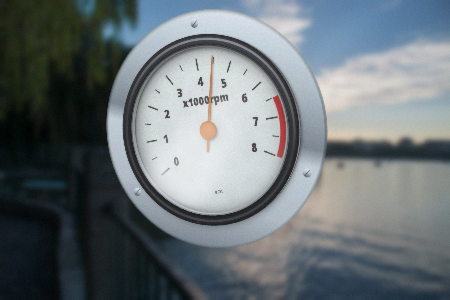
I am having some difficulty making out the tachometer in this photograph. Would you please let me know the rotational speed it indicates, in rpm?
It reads 4500 rpm
